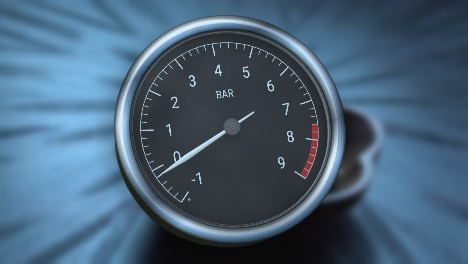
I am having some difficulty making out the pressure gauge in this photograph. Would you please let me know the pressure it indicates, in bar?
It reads -0.2 bar
